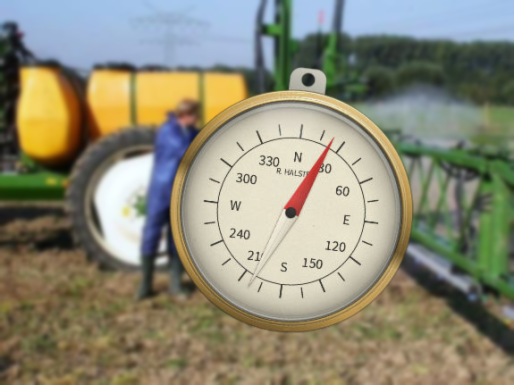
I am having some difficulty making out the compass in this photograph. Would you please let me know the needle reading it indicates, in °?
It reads 22.5 °
